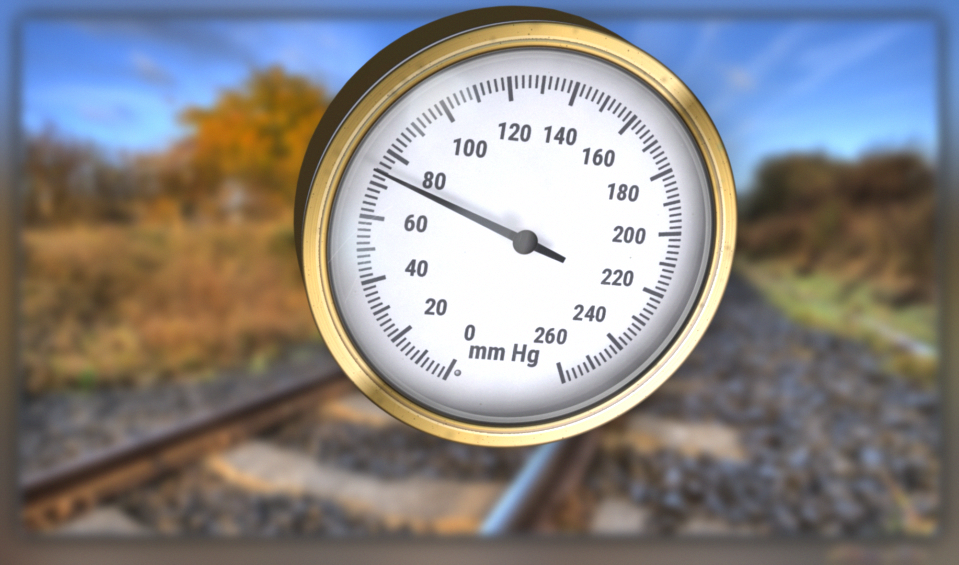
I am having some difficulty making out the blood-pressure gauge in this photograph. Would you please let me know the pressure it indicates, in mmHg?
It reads 74 mmHg
